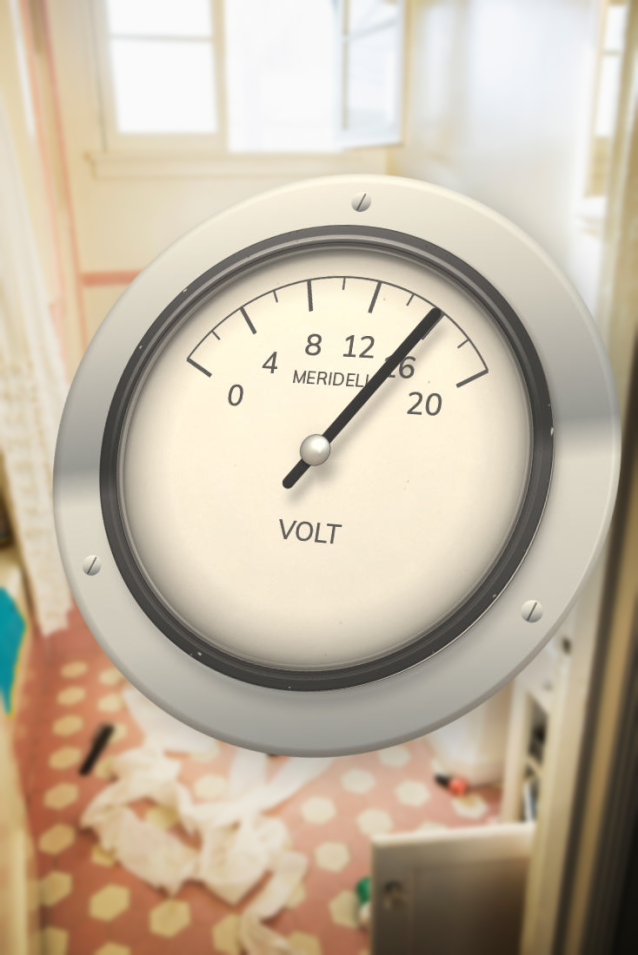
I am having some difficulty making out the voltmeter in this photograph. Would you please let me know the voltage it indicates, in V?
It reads 16 V
